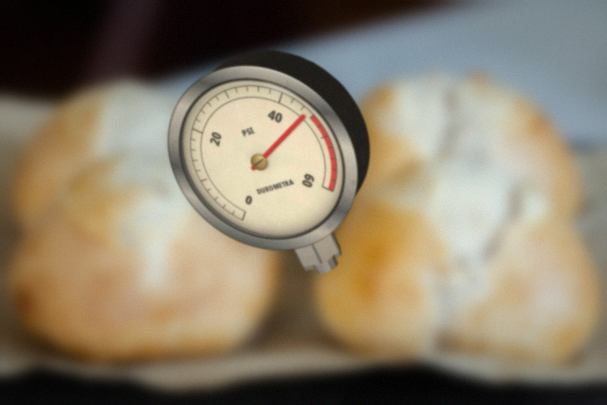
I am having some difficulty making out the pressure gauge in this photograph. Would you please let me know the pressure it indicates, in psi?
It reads 45 psi
